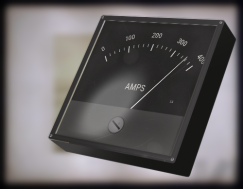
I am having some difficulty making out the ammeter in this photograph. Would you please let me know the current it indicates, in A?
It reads 360 A
